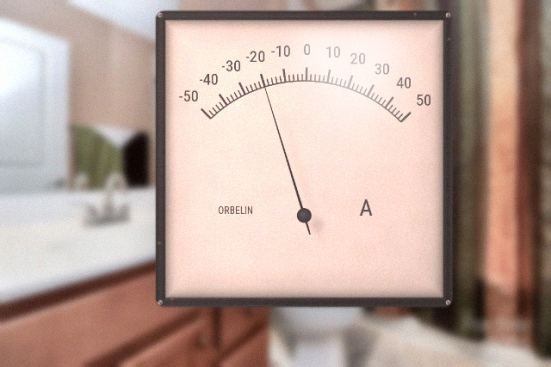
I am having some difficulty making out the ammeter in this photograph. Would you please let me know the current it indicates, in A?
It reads -20 A
